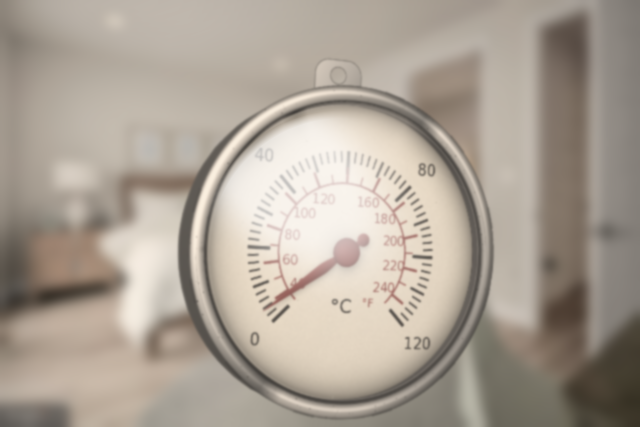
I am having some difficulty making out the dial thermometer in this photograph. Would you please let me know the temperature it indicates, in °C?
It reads 4 °C
